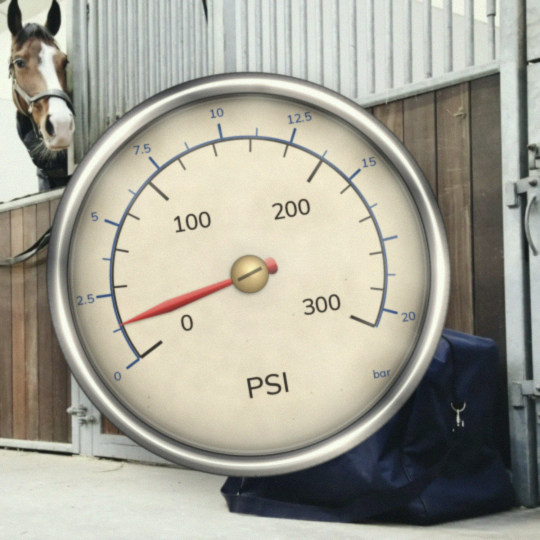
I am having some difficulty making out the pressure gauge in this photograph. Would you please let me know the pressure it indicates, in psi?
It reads 20 psi
